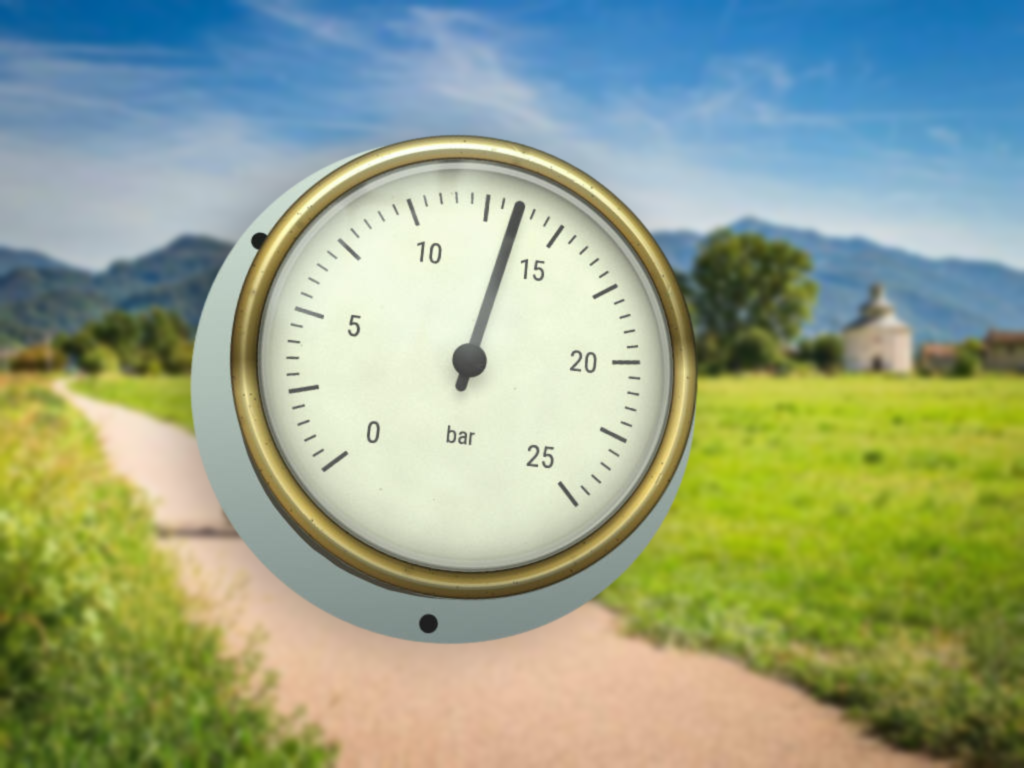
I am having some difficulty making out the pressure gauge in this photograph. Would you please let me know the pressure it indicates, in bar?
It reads 13.5 bar
